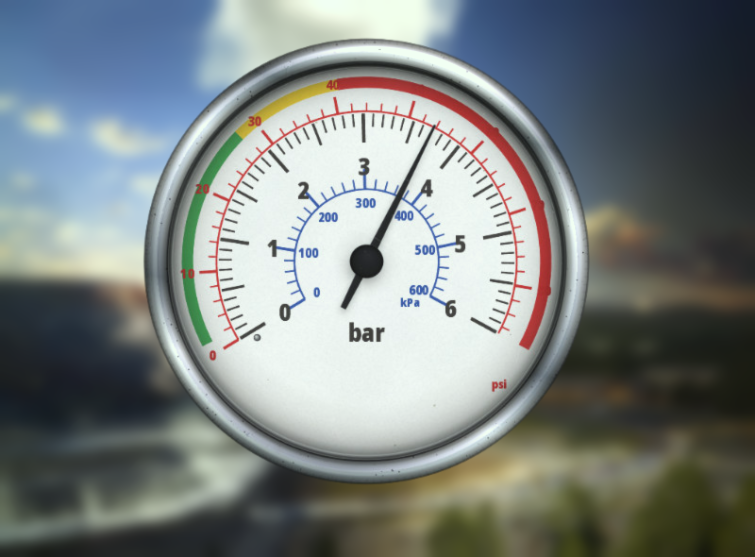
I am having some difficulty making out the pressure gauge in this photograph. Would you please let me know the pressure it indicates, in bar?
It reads 3.7 bar
